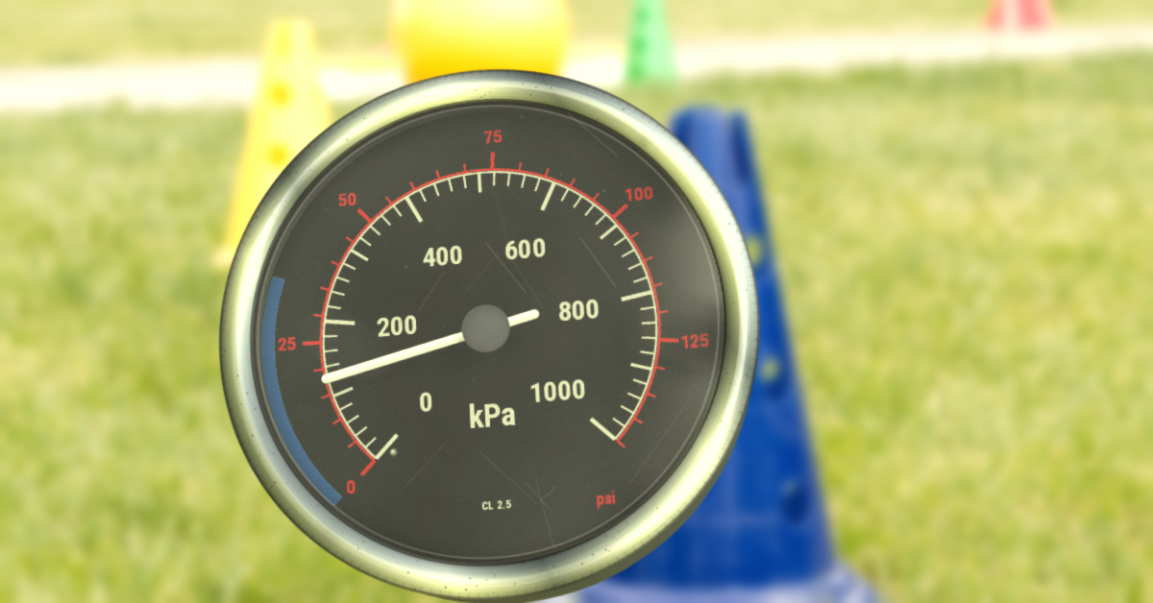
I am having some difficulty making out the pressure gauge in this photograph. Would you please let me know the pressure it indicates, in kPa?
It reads 120 kPa
